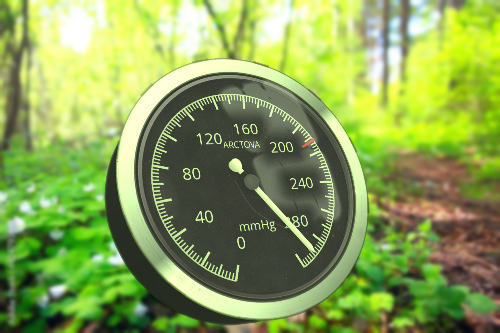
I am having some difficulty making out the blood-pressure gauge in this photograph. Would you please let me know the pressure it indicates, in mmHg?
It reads 290 mmHg
